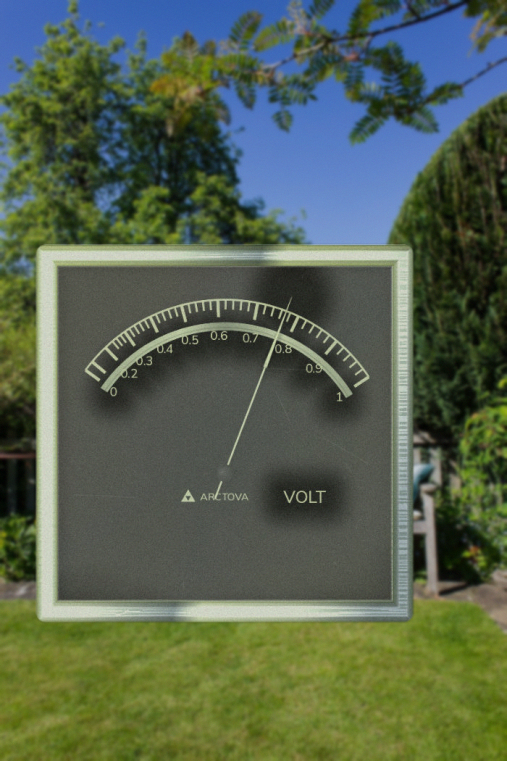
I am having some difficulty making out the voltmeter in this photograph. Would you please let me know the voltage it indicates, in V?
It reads 0.77 V
